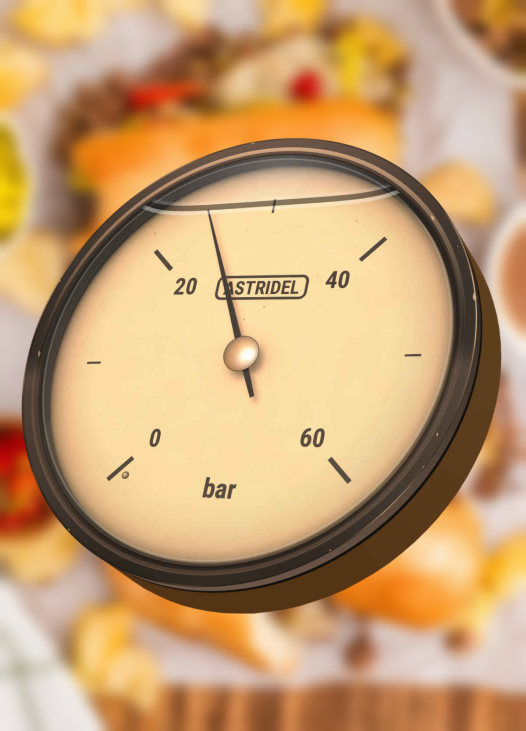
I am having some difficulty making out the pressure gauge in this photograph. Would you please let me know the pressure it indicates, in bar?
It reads 25 bar
